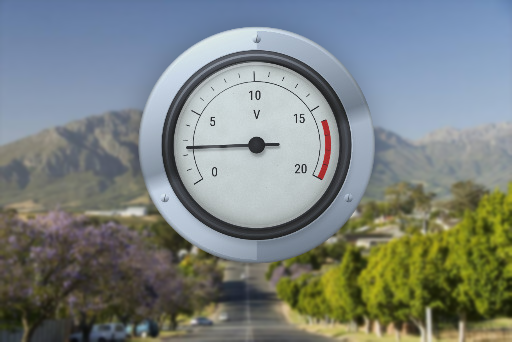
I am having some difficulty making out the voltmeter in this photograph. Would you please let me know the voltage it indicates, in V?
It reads 2.5 V
